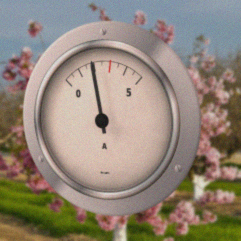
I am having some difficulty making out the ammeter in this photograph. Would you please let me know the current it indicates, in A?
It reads 2 A
